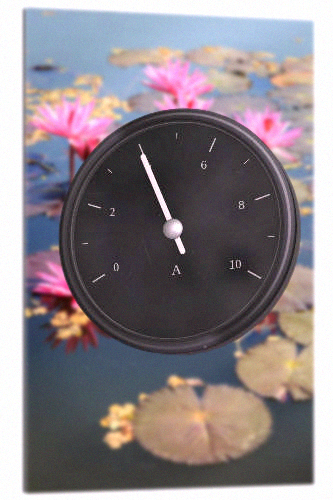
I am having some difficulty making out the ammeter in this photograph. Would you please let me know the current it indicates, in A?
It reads 4 A
